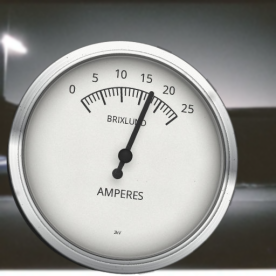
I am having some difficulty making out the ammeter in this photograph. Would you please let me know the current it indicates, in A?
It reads 17 A
